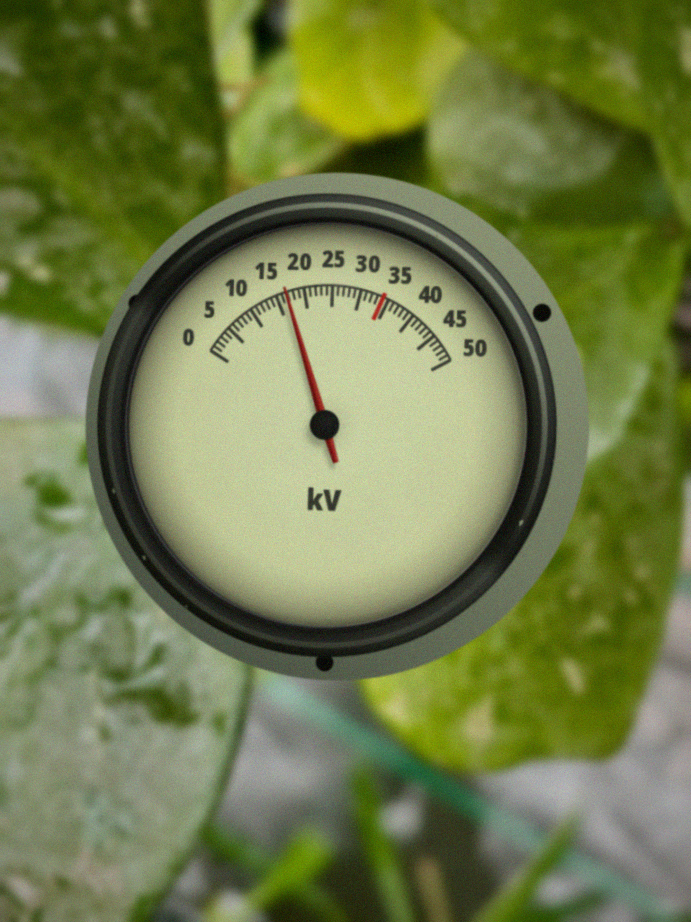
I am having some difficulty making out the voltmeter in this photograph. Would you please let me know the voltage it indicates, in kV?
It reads 17 kV
